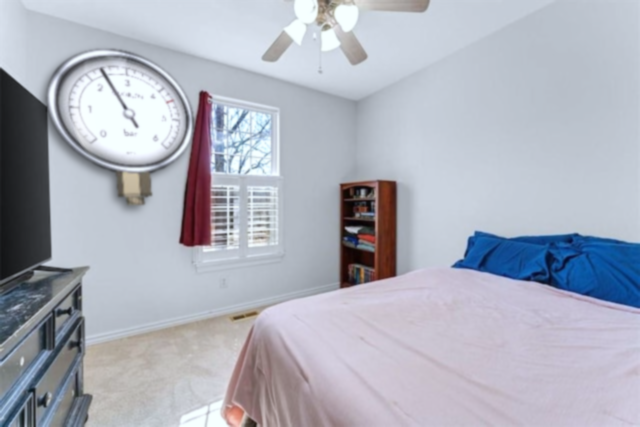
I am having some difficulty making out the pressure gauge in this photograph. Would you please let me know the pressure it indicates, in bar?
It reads 2.4 bar
